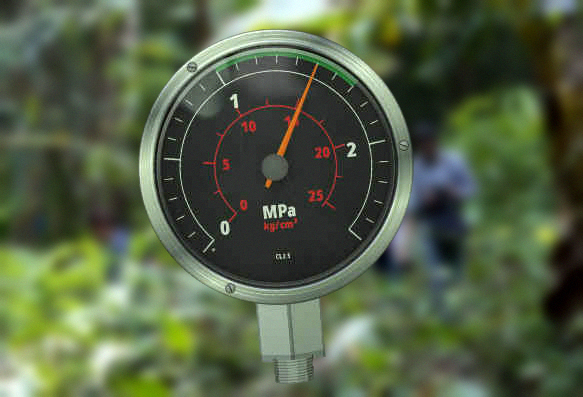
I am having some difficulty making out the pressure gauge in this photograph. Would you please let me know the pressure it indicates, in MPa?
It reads 1.5 MPa
